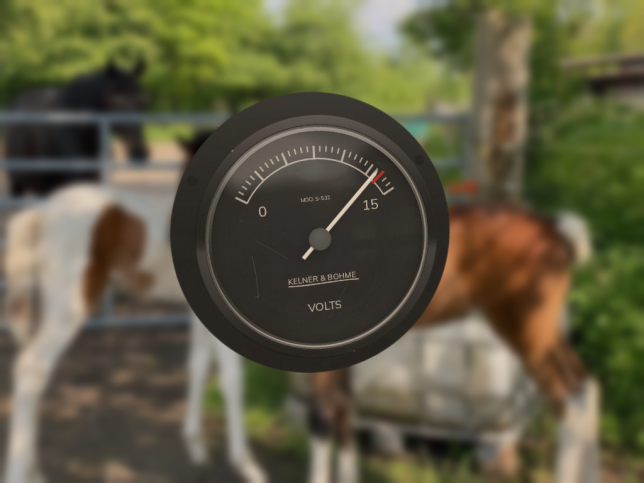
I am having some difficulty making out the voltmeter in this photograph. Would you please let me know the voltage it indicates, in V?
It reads 13 V
